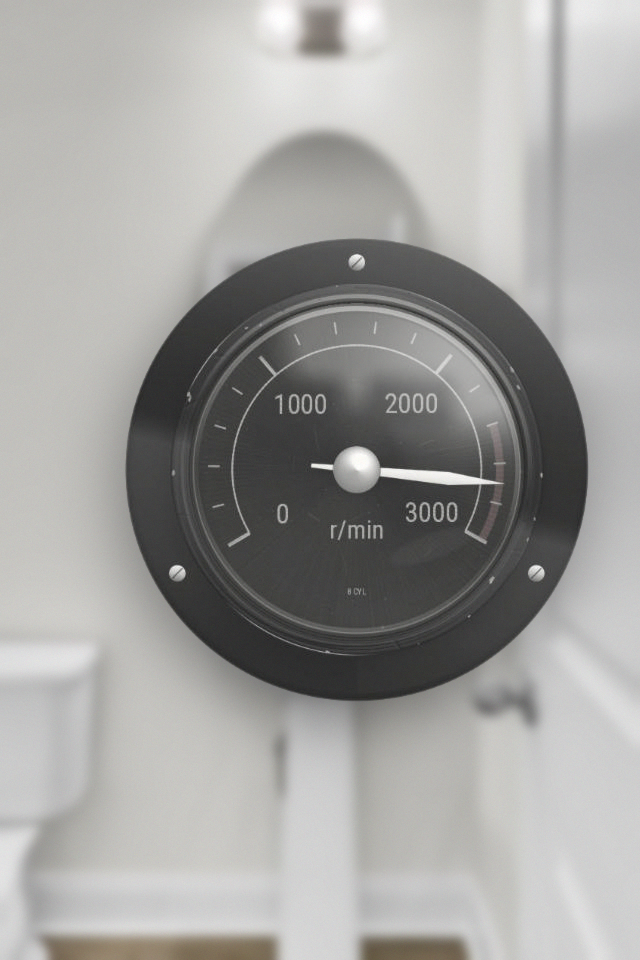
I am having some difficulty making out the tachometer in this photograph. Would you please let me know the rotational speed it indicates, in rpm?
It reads 2700 rpm
